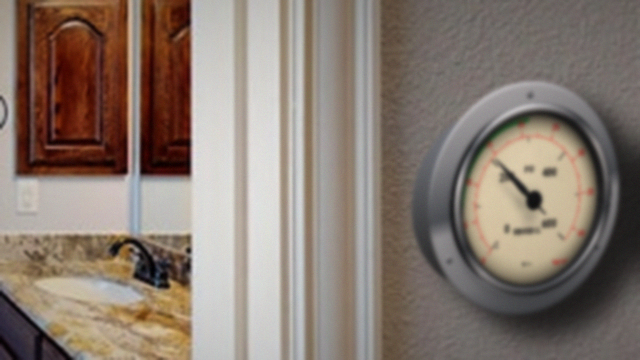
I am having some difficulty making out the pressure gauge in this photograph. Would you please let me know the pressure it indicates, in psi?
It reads 200 psi
